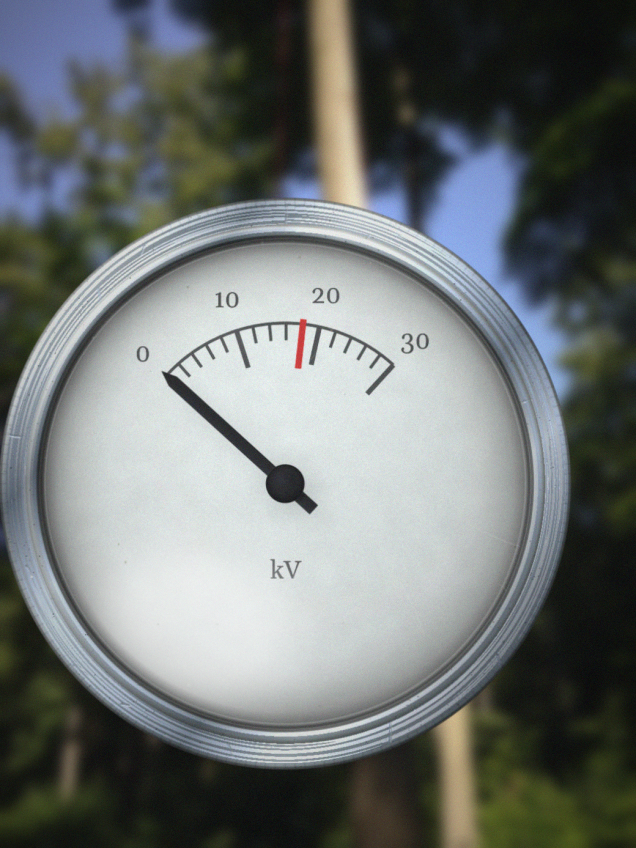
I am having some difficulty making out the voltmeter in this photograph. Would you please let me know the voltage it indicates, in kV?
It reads 0 kV
